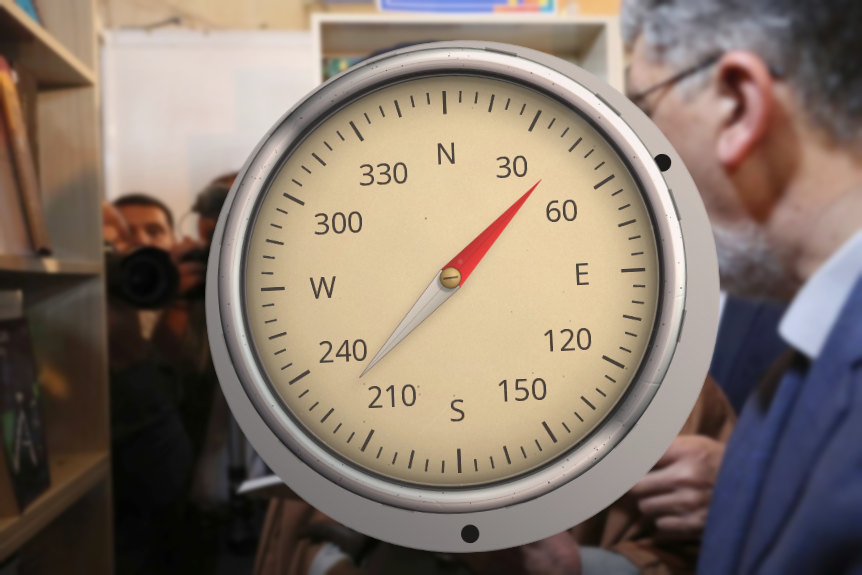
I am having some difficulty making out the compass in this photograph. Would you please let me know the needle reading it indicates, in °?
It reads 45 °
